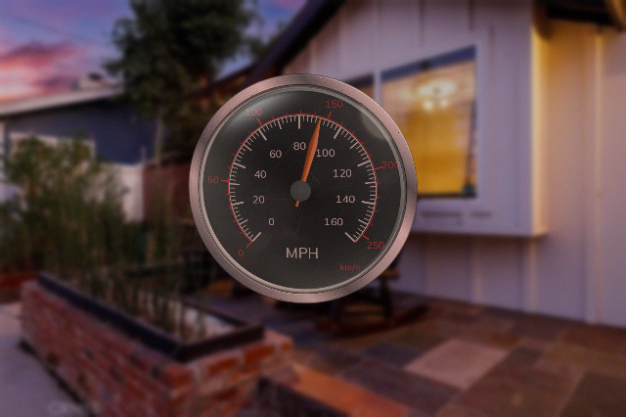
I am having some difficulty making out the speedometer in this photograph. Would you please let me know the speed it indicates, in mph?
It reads 90 mph
